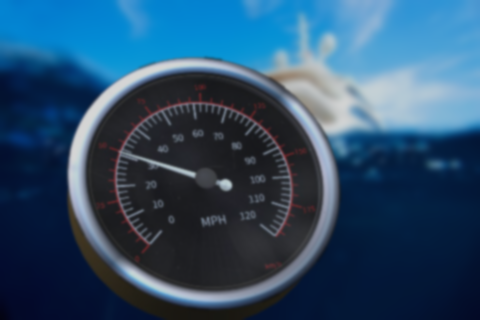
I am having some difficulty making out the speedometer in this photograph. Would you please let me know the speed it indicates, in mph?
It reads 30 mph
